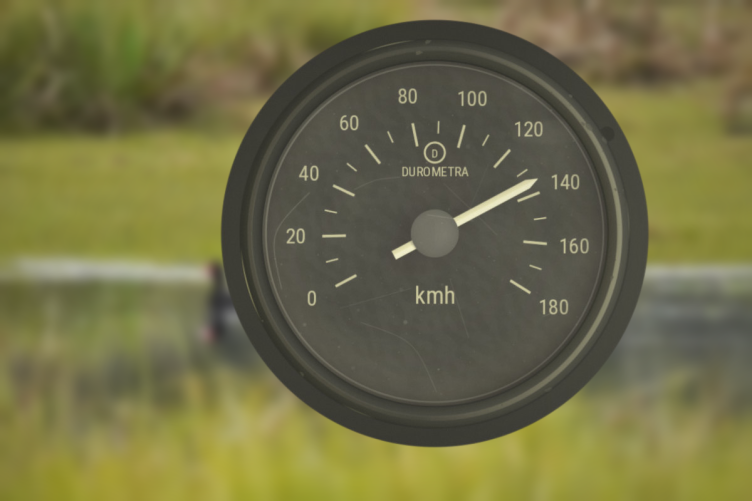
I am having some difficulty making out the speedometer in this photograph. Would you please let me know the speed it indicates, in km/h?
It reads 135 km/h
